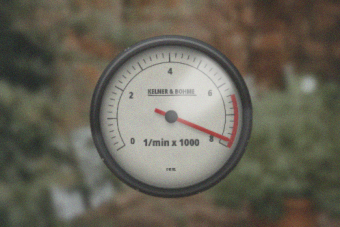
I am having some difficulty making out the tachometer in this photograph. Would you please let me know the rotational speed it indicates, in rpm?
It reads 7800 rpm
